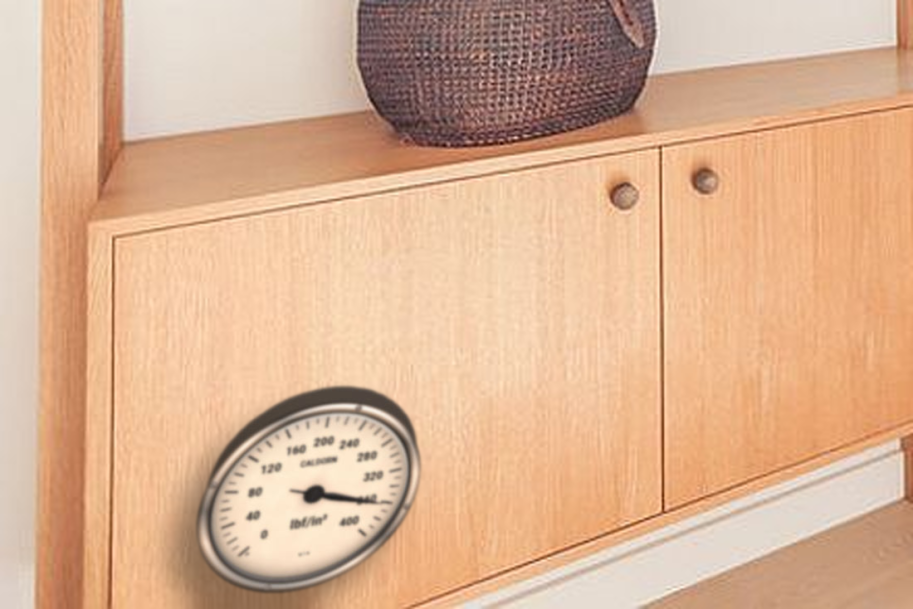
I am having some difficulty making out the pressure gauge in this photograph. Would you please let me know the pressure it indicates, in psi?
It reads 360 psi
